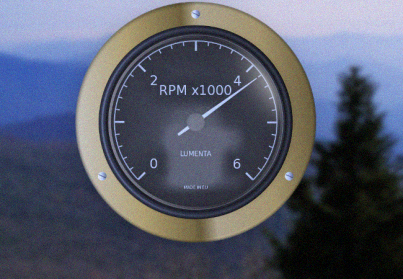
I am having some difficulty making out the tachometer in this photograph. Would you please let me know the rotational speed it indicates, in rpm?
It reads 4200 rpm
